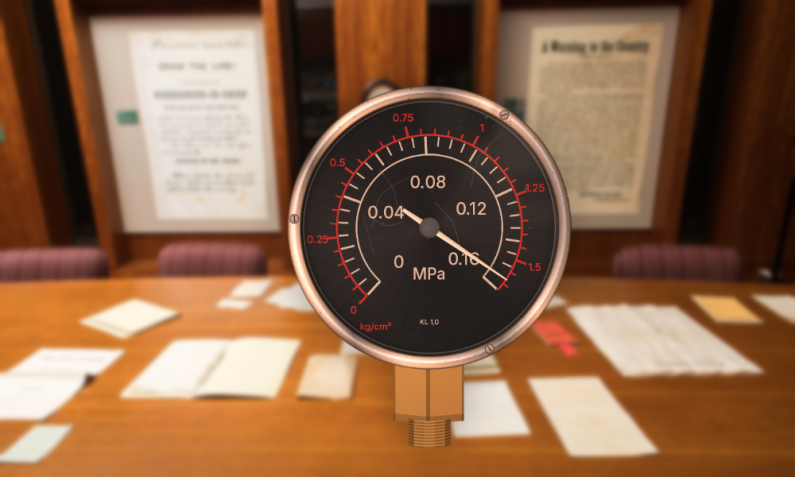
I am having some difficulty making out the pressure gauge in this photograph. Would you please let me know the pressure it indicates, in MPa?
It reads 0.155 MPa
